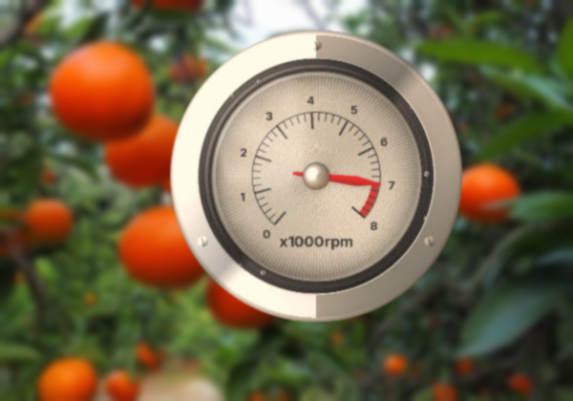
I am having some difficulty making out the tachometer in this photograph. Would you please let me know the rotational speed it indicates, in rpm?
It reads 7000 rpm
